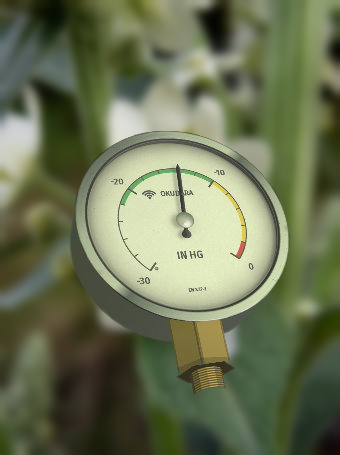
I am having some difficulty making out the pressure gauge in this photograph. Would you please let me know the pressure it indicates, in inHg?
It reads -14 inHg
